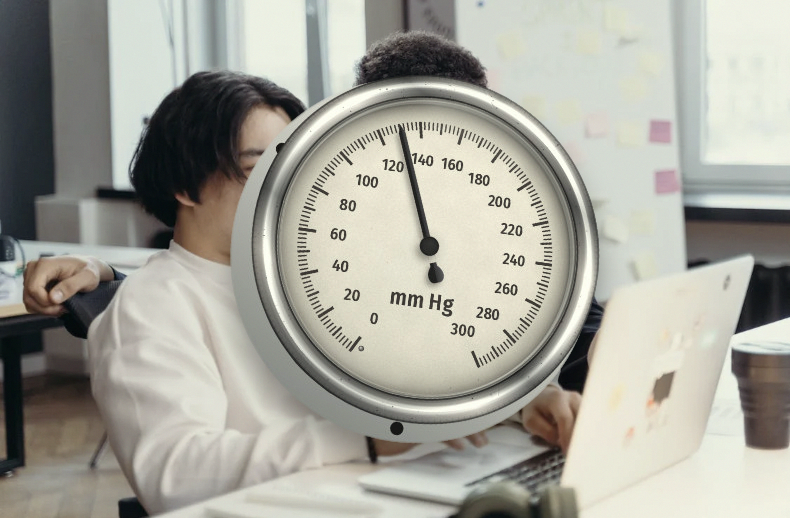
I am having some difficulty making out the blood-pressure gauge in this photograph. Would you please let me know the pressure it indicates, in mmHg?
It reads 130 mmHg
